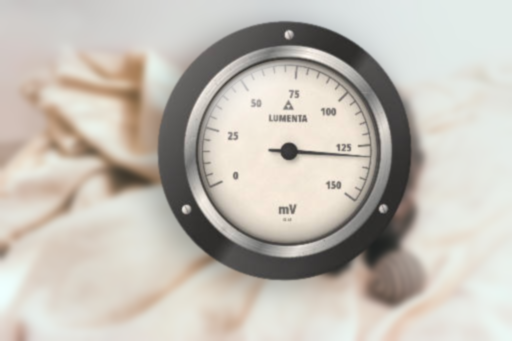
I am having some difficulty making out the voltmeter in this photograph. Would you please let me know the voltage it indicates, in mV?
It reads 130 mV
